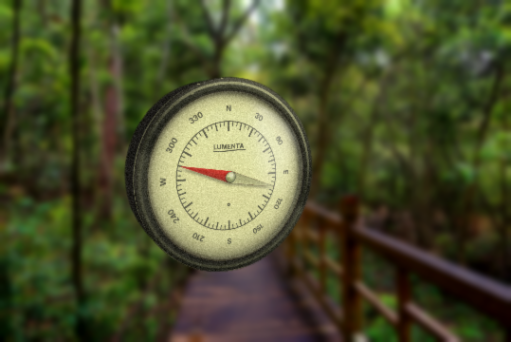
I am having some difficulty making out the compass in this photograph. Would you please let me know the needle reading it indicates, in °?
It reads 285 °
